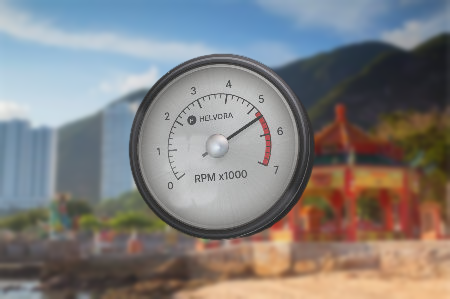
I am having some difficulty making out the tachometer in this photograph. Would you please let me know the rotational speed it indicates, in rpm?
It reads 5400 rpm
